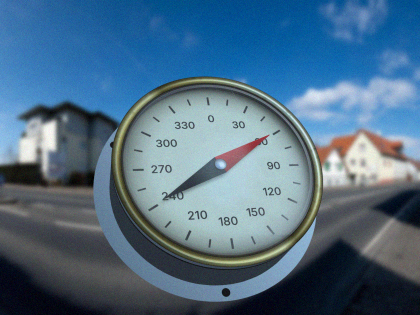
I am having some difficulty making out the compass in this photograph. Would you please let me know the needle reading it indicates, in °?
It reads 60 °
